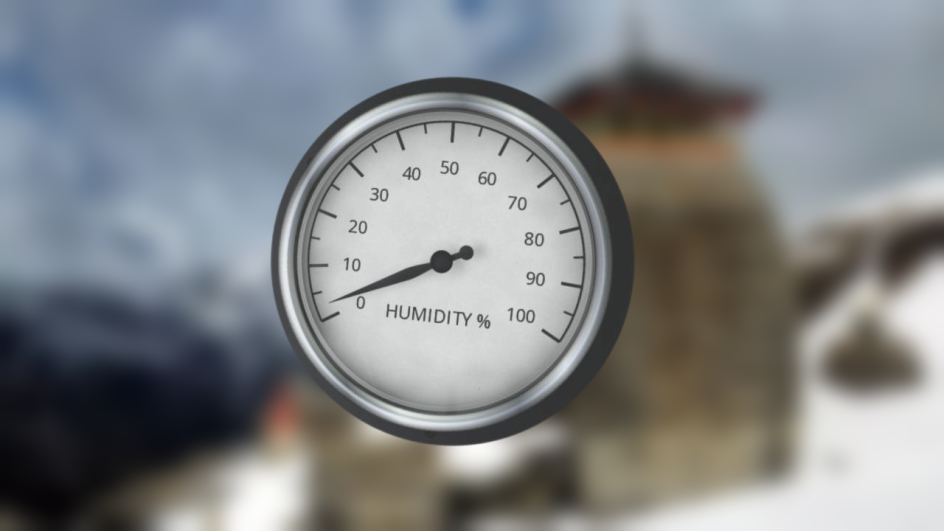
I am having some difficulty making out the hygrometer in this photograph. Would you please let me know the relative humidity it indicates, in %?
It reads 2.5 %
